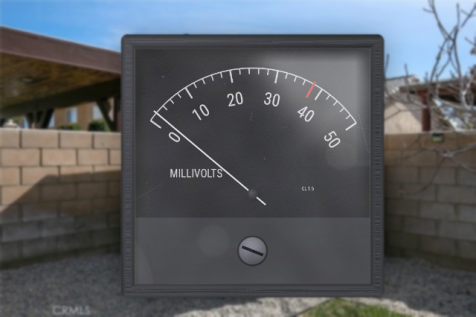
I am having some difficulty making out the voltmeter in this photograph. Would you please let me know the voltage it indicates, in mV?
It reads 2 mV
